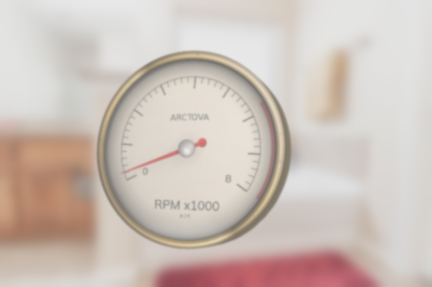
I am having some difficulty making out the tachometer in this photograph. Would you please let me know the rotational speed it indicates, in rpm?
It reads 200 rpm
